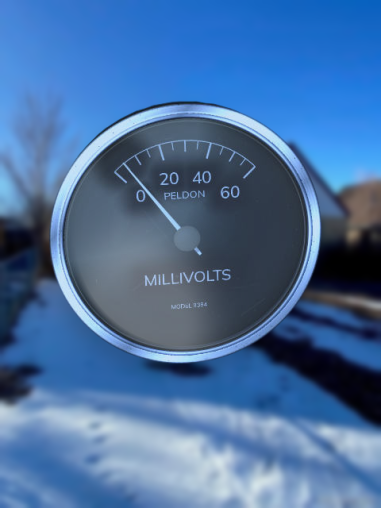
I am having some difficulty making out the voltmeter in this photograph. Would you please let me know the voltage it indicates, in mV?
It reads 5 mV
